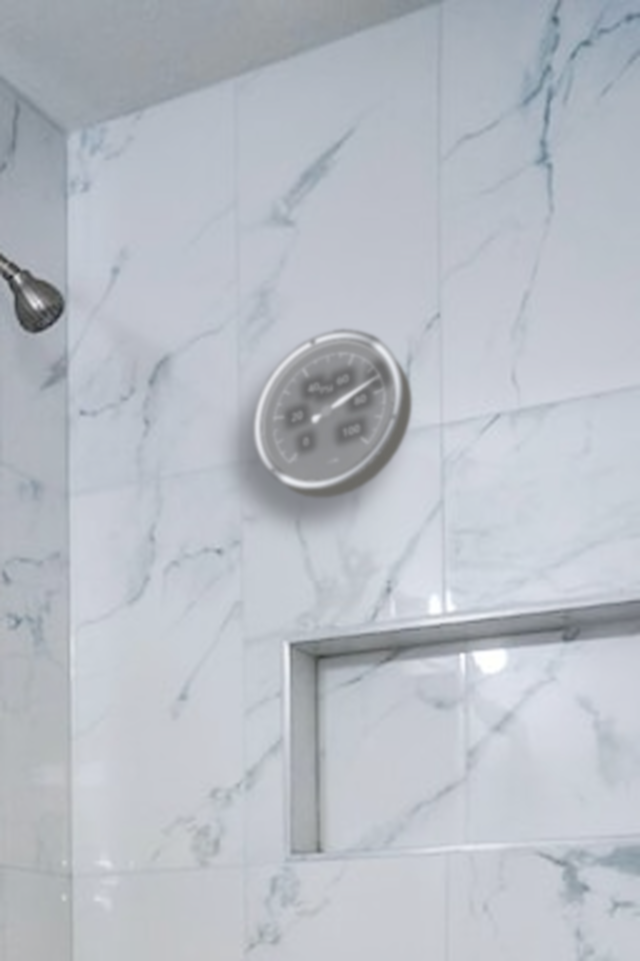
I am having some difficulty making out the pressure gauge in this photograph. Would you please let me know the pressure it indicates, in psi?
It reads 75 psi
